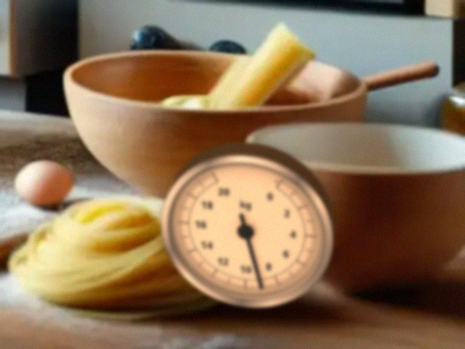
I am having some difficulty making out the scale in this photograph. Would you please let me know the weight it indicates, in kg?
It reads 9 kg
